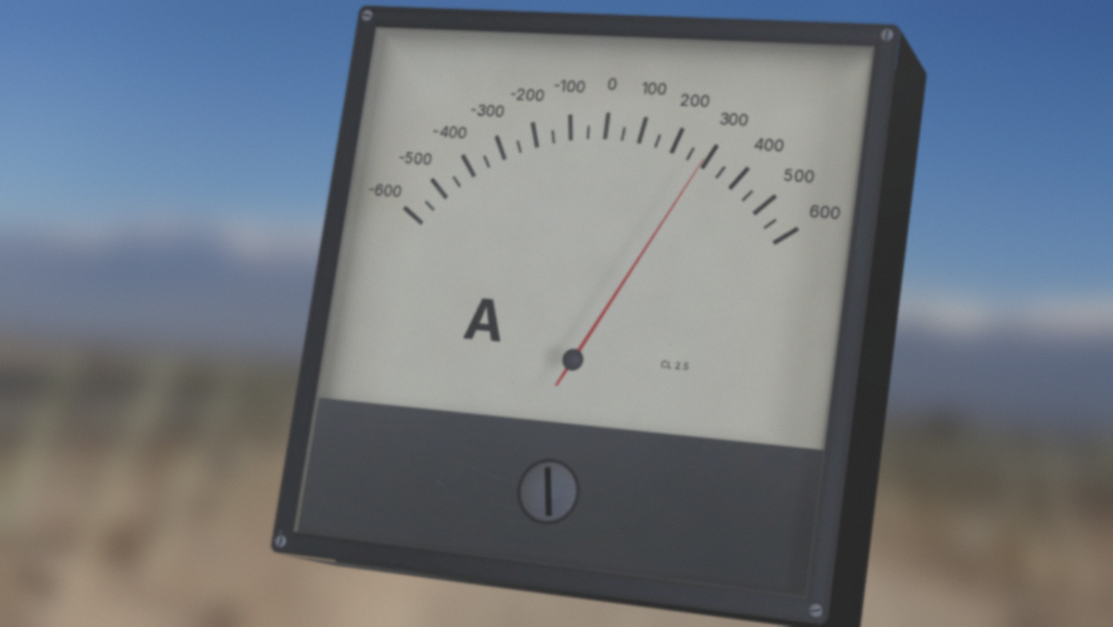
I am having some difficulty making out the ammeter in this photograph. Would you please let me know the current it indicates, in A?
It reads 300 A
